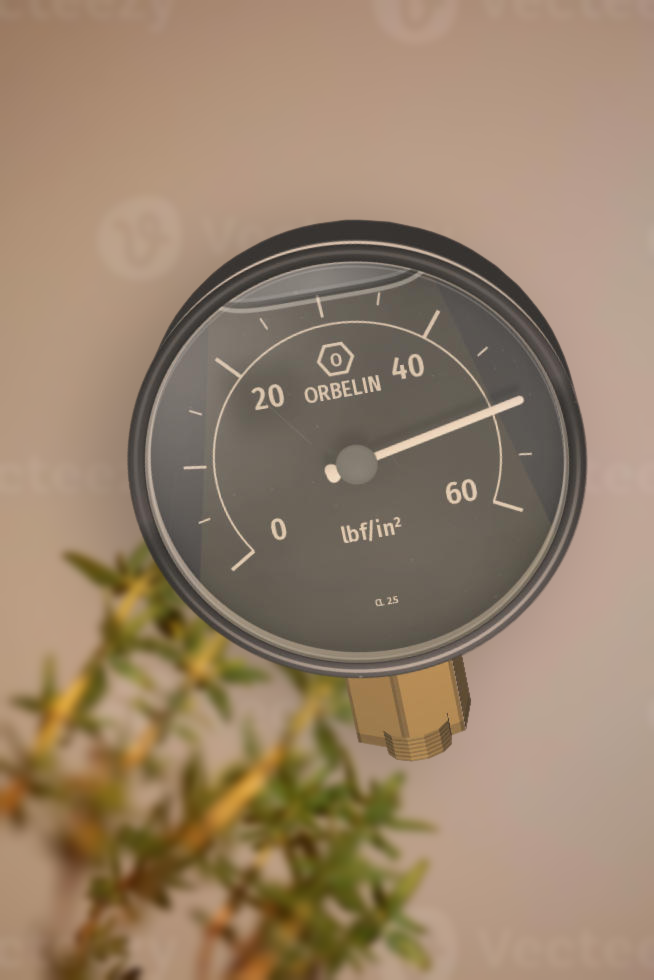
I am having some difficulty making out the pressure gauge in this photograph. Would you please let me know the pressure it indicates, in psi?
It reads 50 psi
